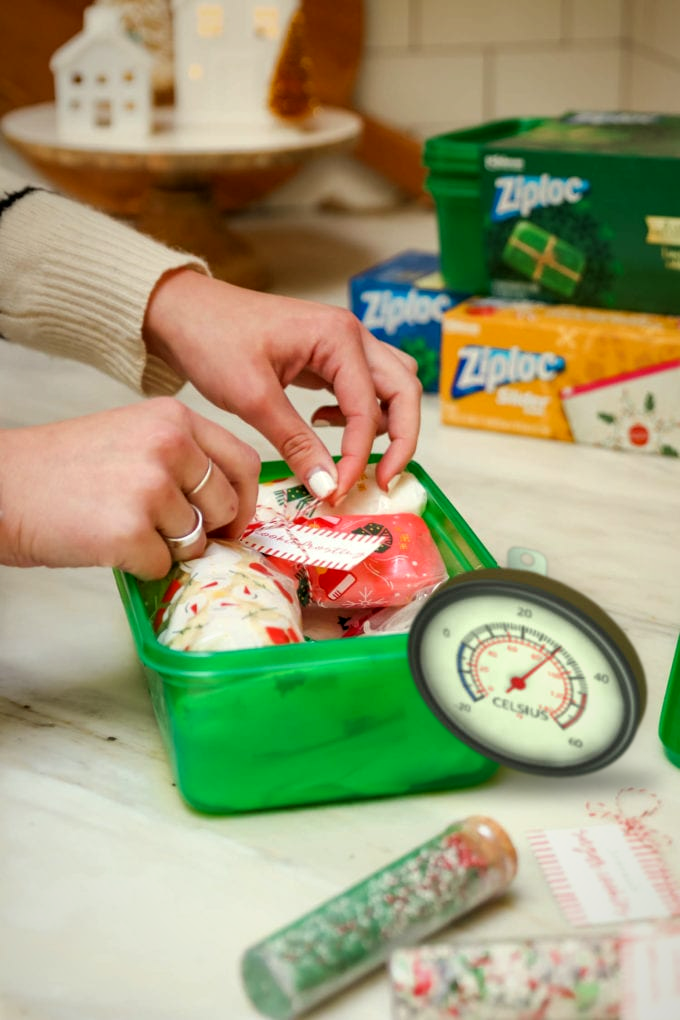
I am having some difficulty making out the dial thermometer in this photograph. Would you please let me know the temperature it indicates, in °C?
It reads 30 °C
